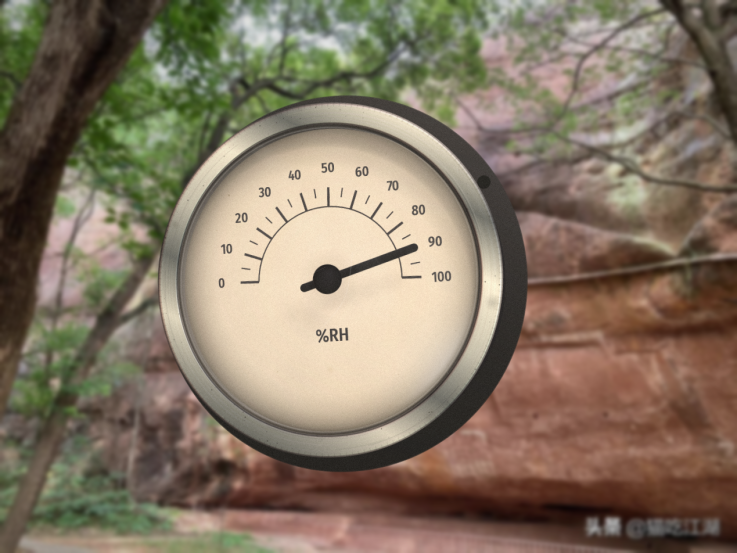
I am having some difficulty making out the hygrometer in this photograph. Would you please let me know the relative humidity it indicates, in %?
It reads 90 %
